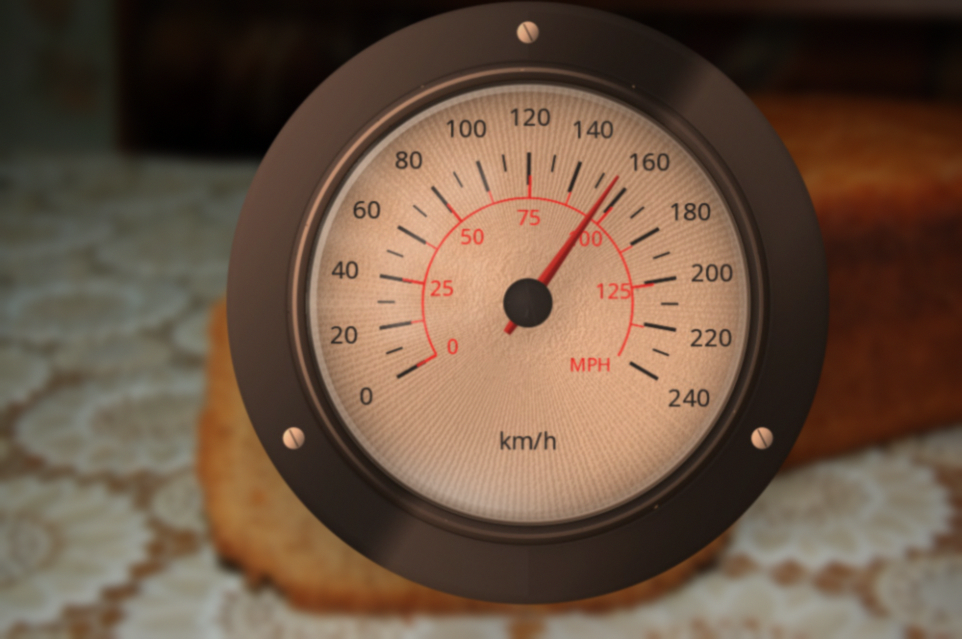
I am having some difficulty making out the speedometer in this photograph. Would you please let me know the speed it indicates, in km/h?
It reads 155 km/h
